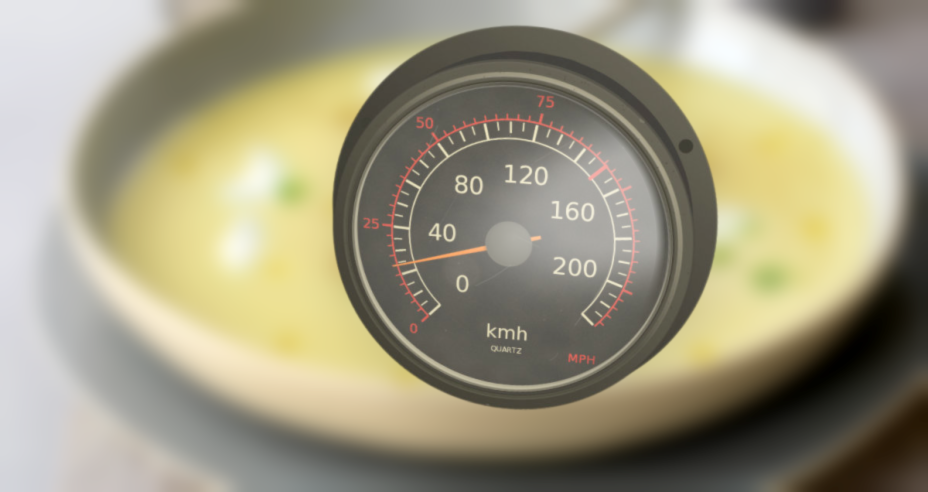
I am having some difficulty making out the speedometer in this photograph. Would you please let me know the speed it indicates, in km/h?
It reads 25 km/h
